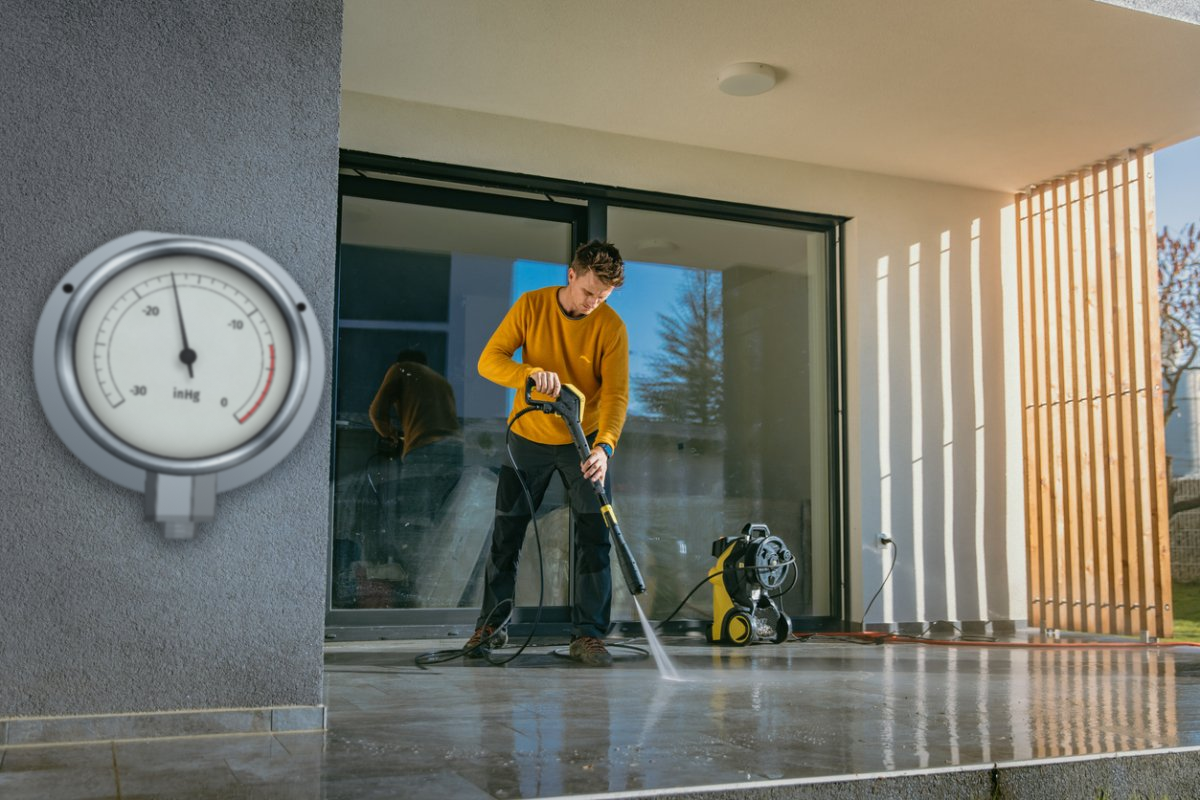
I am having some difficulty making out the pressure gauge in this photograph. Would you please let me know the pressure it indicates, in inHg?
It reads -17 inHg
